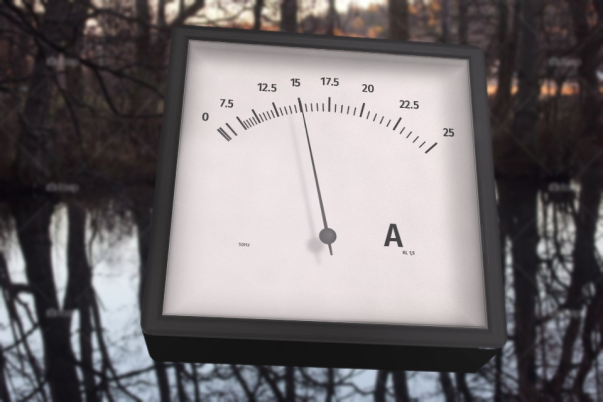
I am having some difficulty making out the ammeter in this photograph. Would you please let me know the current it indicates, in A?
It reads 15 A
